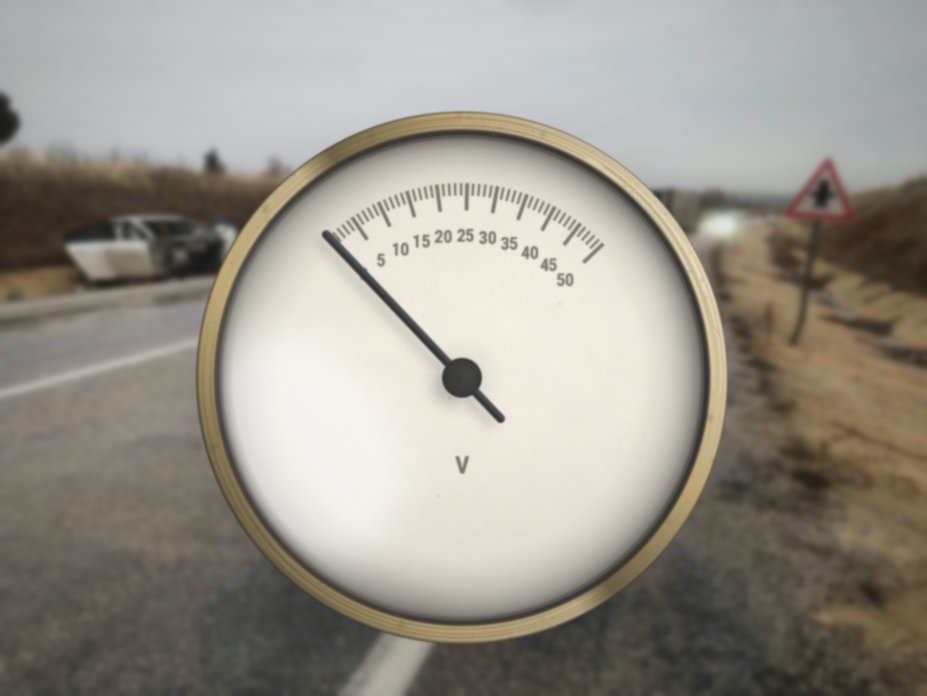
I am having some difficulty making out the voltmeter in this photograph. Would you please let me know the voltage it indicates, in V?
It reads 0 V
